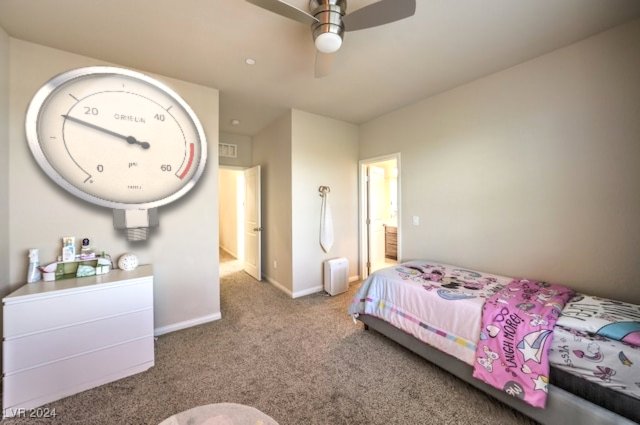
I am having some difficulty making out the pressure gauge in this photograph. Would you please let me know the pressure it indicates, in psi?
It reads 15 psi
